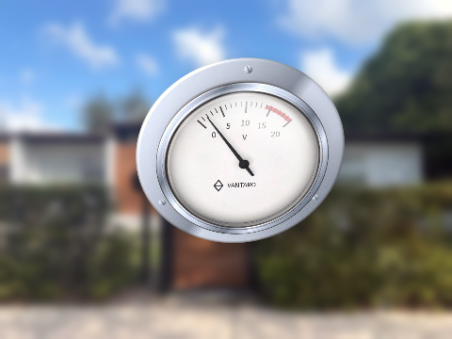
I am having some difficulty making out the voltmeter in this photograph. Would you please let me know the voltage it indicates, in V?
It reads 2 V
